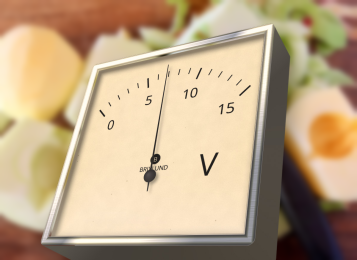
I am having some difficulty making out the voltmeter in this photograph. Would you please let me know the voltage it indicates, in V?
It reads 7 V
